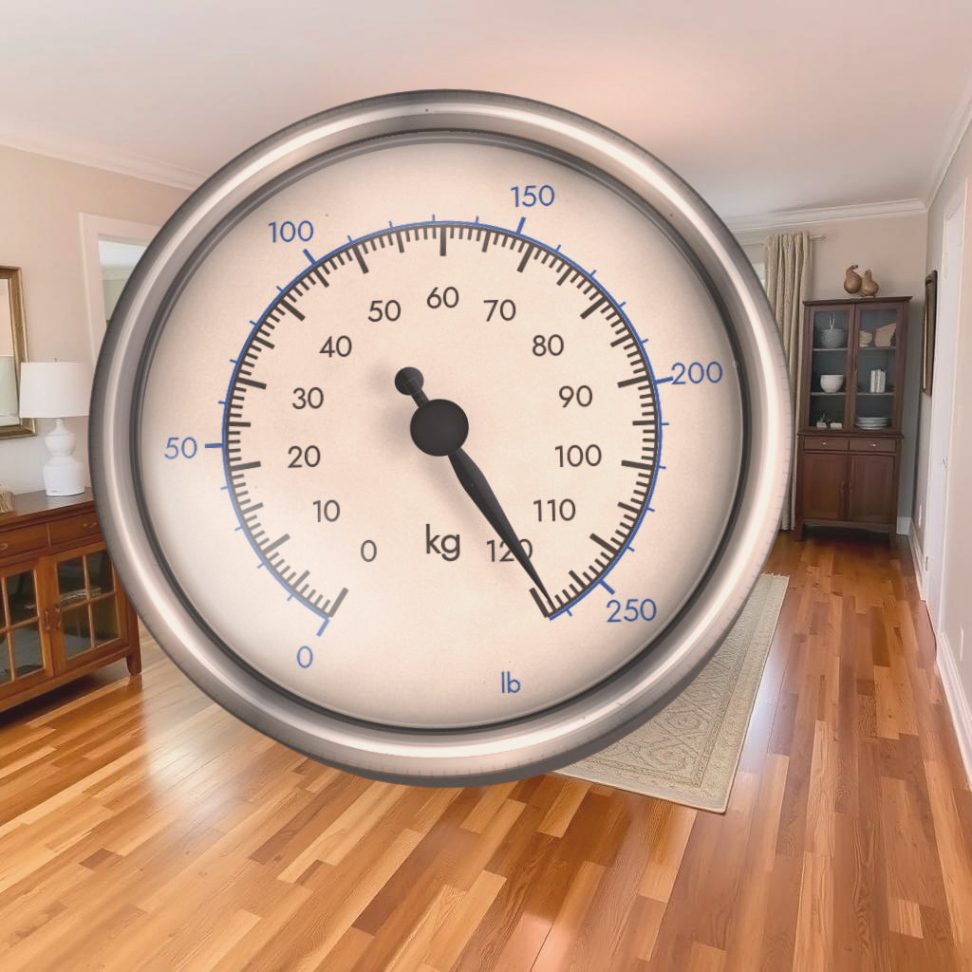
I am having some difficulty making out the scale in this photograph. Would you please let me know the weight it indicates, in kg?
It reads 119 kg
